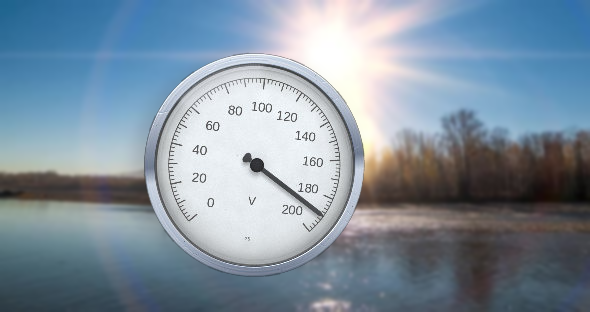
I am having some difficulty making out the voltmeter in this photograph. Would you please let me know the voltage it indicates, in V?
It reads 190 V
